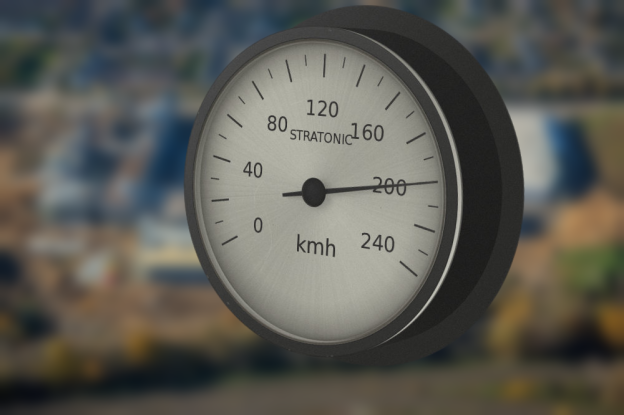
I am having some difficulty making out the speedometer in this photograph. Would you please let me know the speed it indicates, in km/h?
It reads 200 km/h
